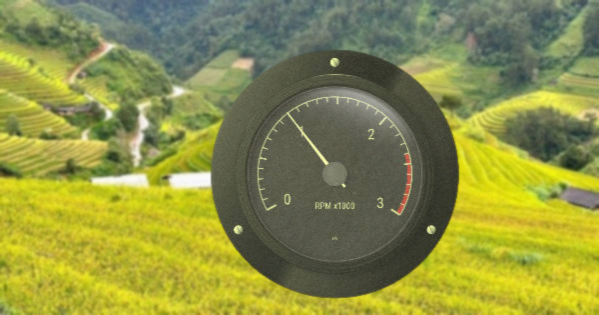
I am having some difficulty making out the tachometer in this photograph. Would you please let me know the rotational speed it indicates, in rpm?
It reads 1000 rpm
